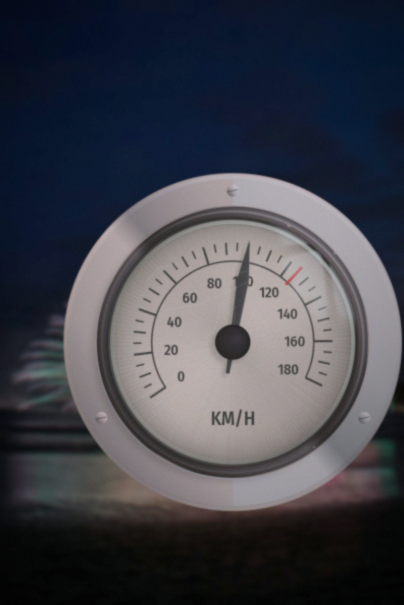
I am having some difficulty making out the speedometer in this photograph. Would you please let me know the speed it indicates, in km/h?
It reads 100 km/h
